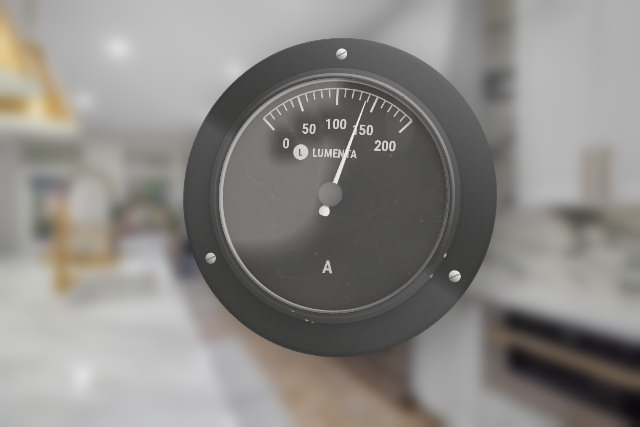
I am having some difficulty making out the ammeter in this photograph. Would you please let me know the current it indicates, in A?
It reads 140 A
